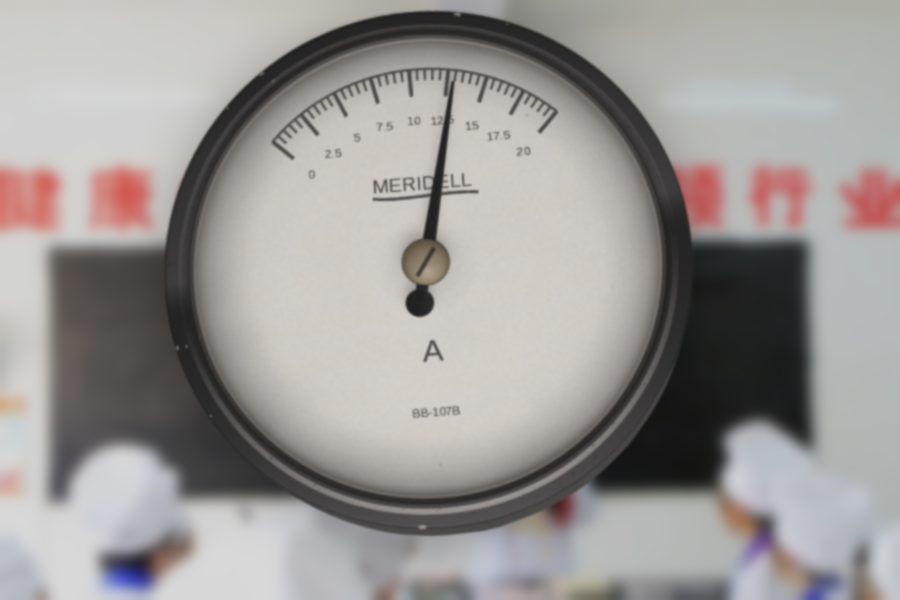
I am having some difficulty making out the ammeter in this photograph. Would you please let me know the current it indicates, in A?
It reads 13 A
